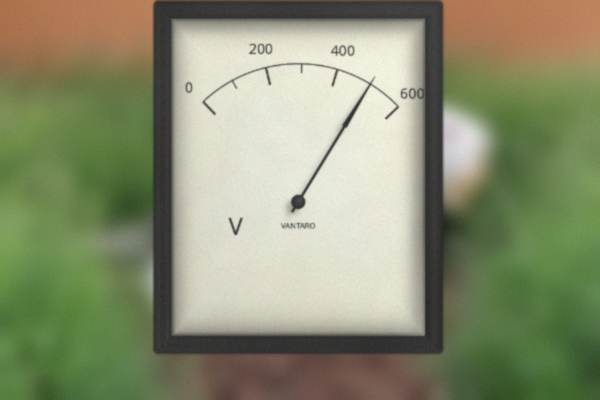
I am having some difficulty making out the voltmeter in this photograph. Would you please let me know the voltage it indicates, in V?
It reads 500 V
